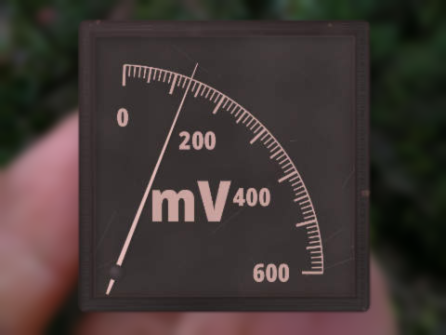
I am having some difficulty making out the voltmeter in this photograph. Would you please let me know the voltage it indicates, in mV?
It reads 130 mV
